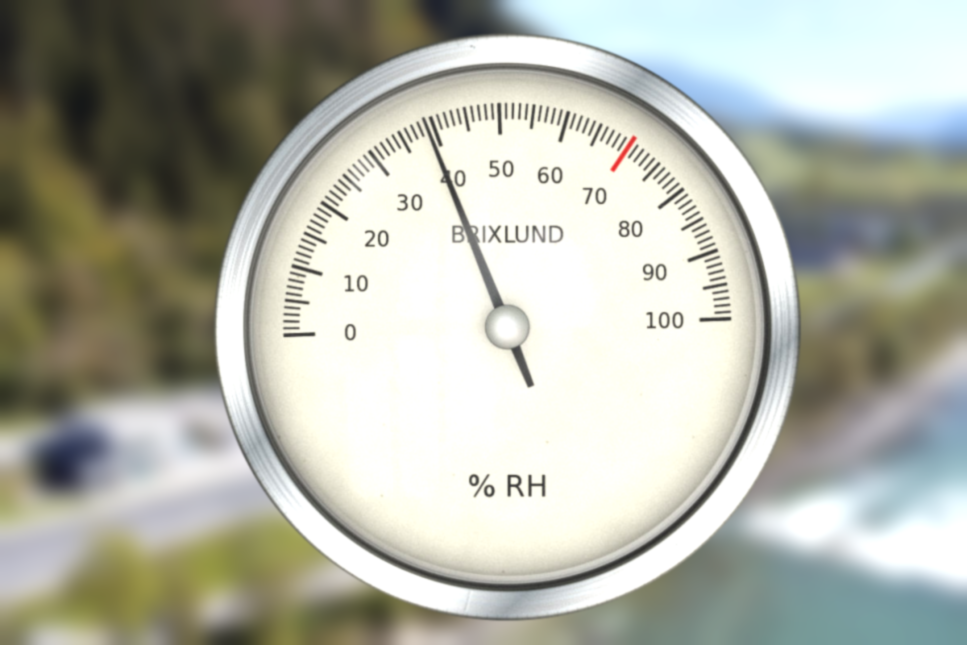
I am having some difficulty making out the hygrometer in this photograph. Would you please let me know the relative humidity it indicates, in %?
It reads 39 %
